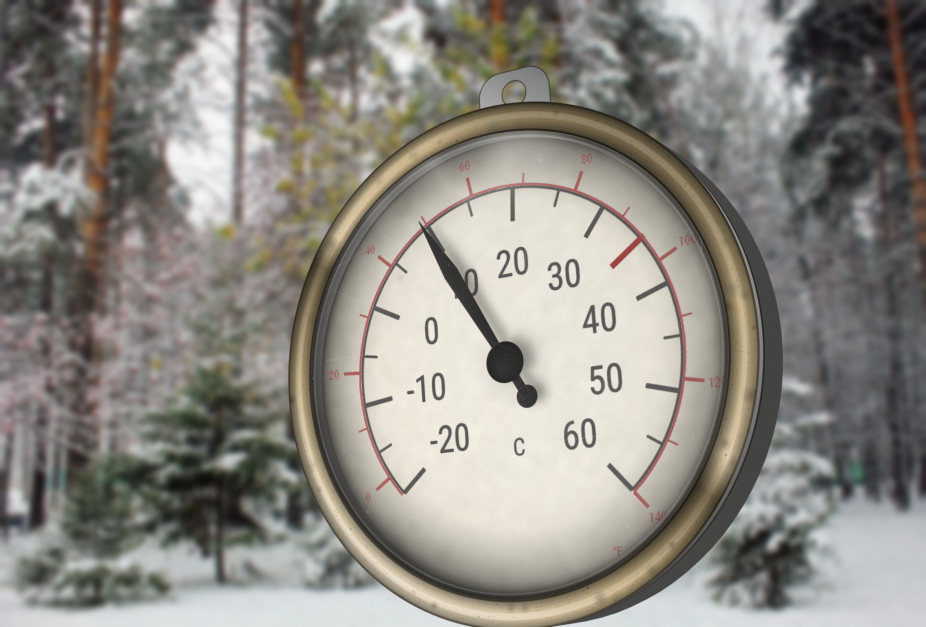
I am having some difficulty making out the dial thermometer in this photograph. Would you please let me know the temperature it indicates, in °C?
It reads 10 °C
